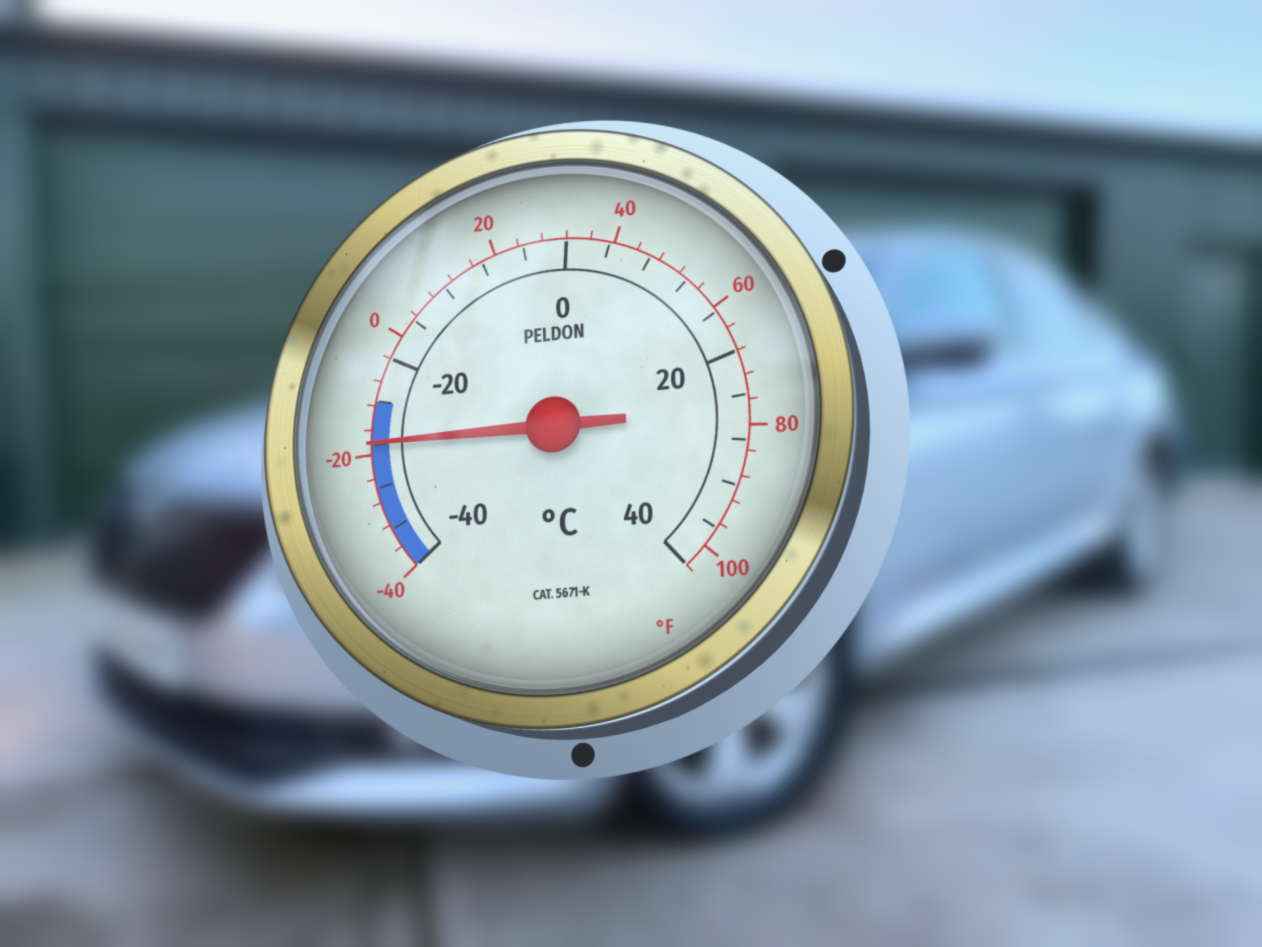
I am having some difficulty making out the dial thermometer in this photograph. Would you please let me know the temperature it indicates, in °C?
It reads -28 °C
